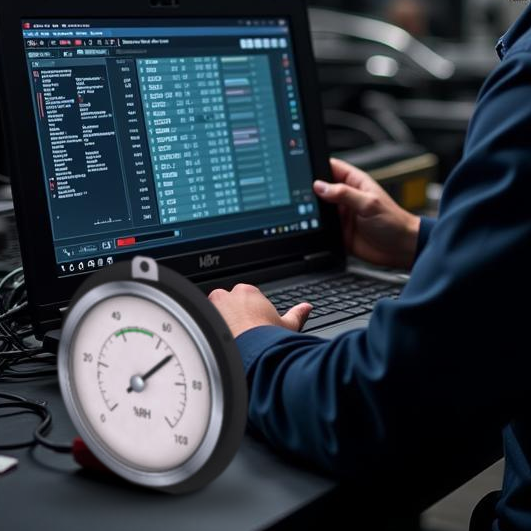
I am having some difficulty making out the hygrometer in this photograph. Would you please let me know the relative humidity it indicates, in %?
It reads 68 %
